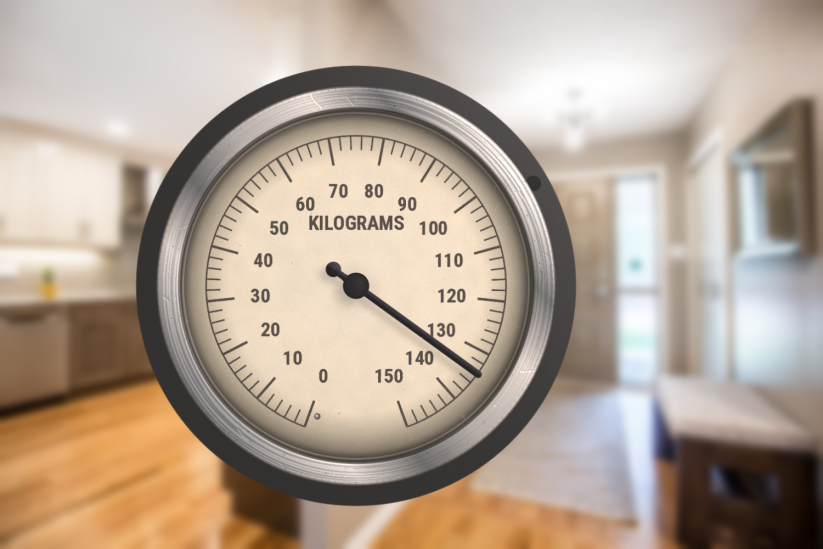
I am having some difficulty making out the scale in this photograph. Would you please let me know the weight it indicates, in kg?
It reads 134 kg
